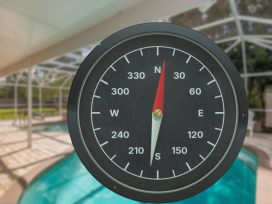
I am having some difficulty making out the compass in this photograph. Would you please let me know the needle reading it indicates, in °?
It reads 7.5 °
